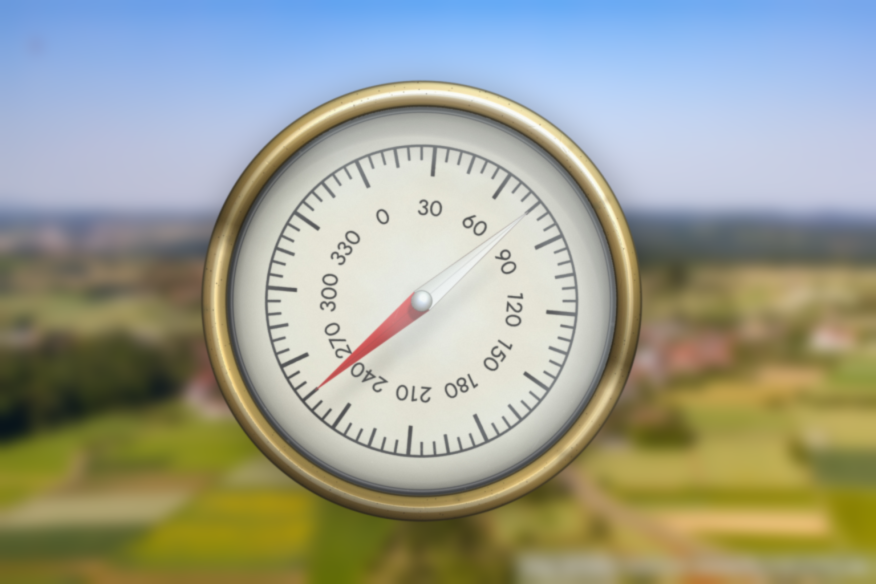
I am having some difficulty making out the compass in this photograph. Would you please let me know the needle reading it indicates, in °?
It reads 255 °
